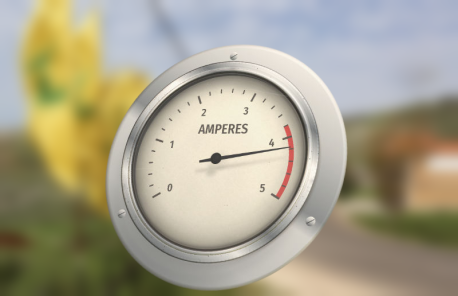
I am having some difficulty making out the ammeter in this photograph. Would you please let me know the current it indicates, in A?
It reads 4.2 A
